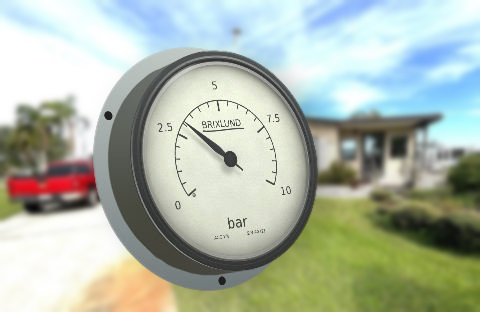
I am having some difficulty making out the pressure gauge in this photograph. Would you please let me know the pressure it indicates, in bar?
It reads 3 bar
